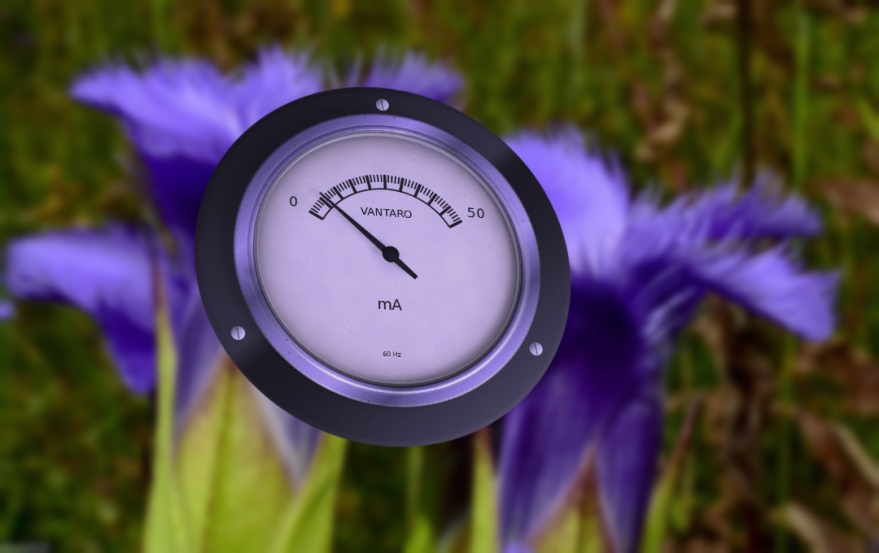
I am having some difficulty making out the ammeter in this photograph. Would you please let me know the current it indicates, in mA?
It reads 5 mA
